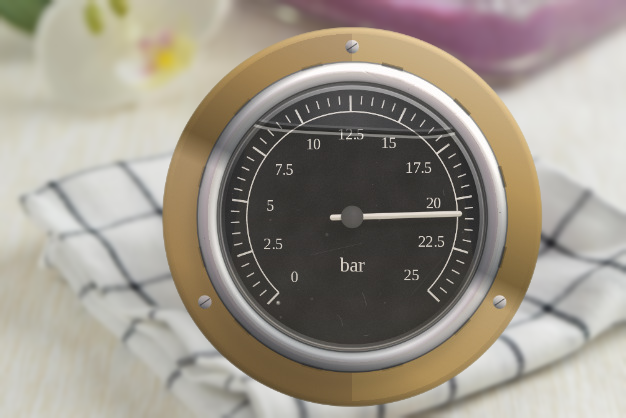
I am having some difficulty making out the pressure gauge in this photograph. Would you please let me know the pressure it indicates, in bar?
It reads 20.75 bar
